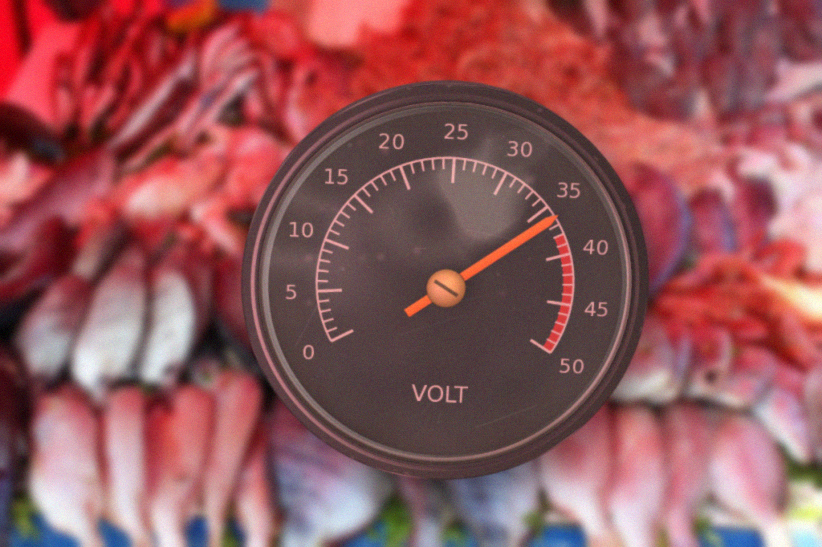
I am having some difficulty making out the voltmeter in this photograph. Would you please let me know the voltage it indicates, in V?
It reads 36 V
